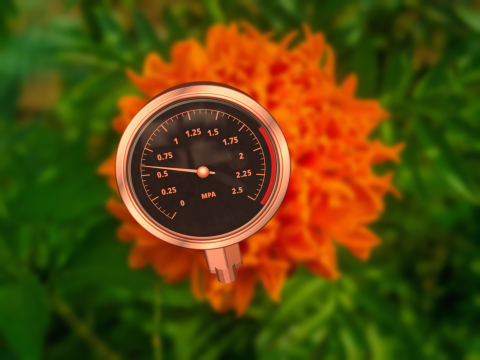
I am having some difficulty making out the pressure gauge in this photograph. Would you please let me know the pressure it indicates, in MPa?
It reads 0.6 MPa
